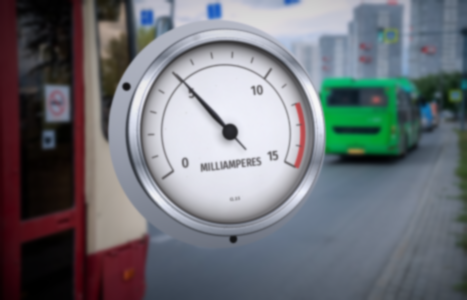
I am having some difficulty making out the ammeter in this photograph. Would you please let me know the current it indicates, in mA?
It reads 5 mA
